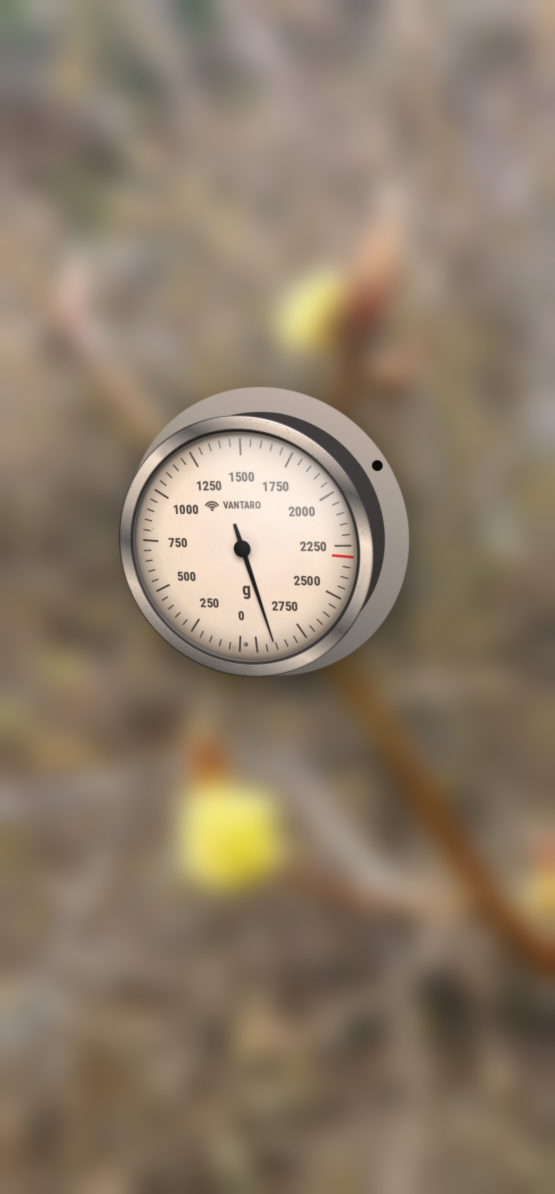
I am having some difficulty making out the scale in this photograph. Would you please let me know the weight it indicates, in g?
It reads 2900 g
